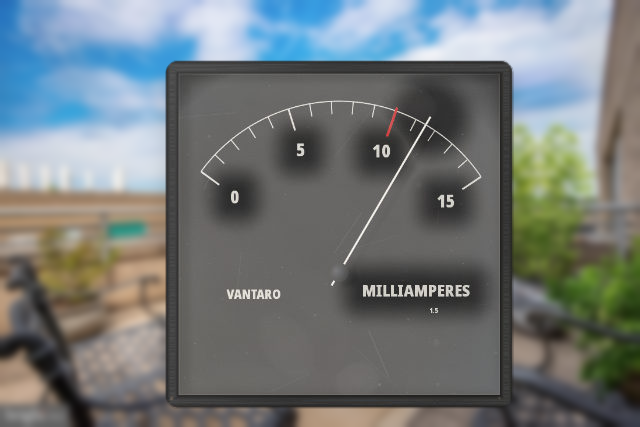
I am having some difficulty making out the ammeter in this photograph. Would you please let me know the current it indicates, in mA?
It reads 11.5 mA
